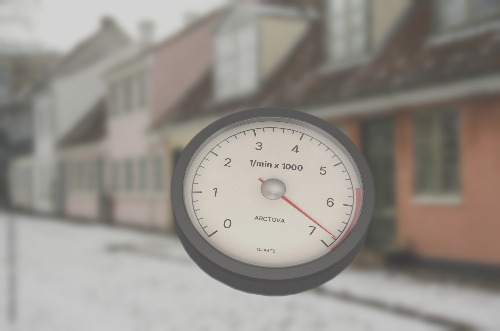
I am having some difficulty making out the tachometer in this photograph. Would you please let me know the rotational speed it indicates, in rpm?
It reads 6800 rpm
